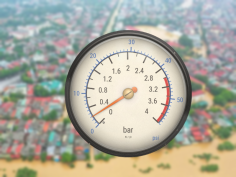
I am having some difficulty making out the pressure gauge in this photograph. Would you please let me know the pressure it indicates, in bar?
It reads 0.2 bar
